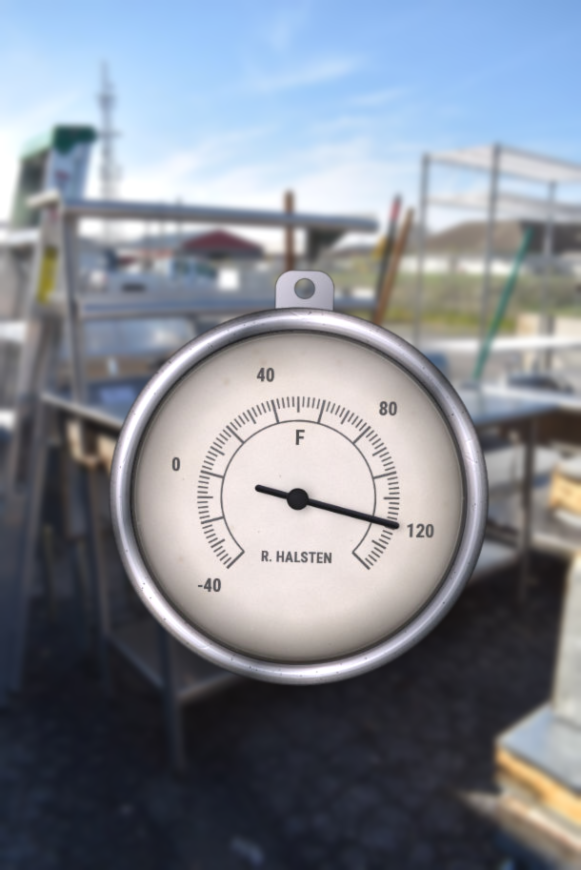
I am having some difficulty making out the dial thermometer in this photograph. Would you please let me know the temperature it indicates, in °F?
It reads 120 °F
